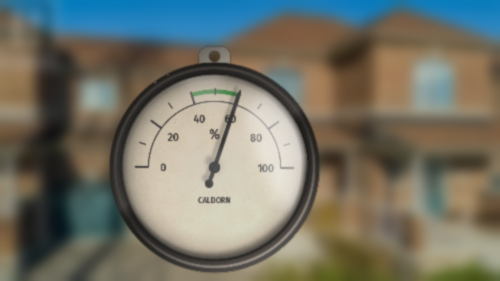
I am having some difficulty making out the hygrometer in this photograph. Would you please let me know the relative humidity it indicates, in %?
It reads 60 %
